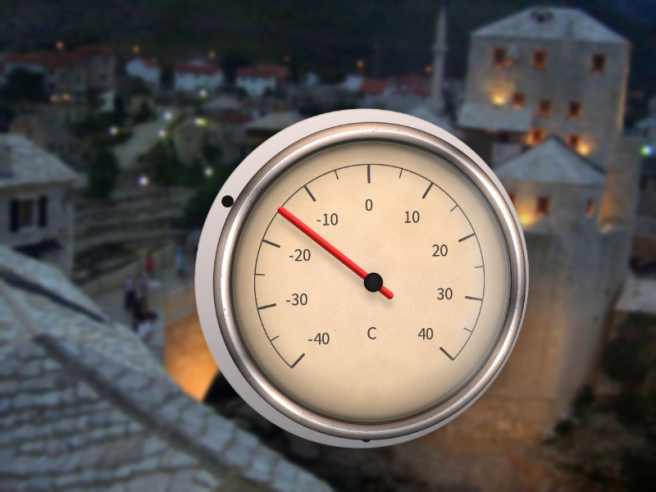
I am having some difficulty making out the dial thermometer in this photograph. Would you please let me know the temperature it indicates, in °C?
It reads -15 °C
